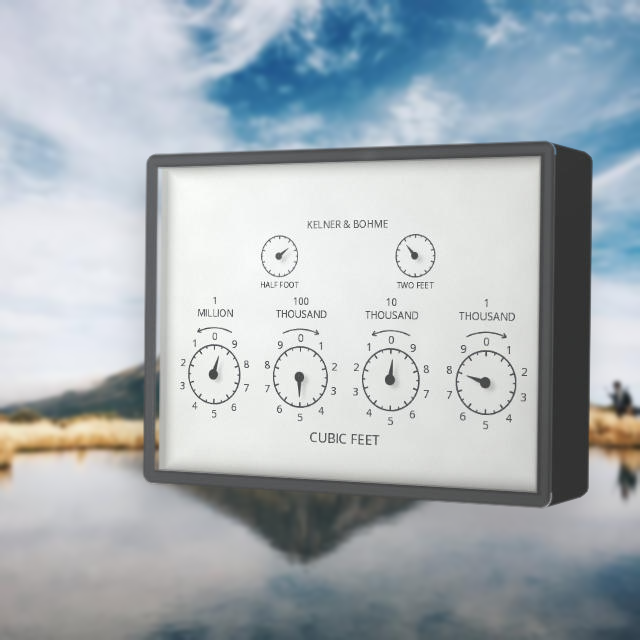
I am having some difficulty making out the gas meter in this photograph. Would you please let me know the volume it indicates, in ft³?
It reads 949800 ft³
